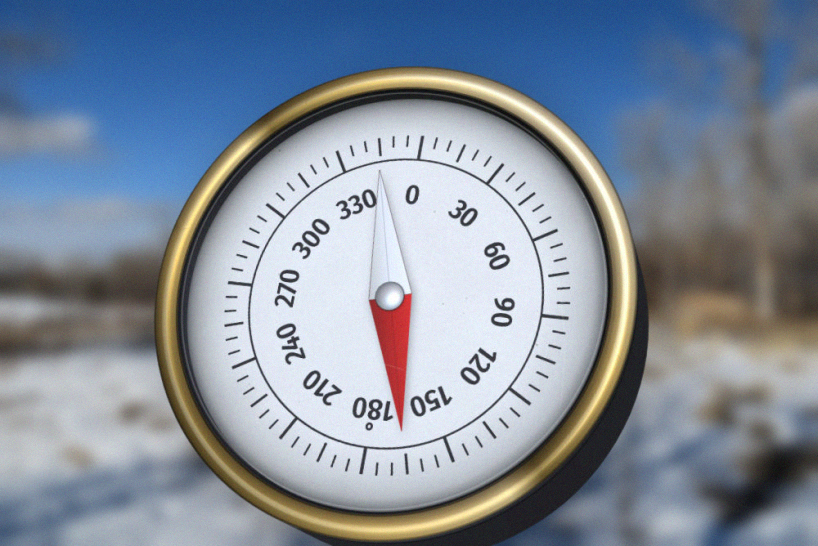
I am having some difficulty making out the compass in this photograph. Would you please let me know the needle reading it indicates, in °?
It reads 165 °
